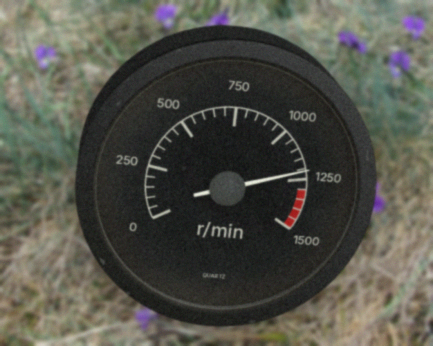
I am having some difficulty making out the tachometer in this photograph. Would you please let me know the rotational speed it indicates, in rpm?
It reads 1200 rpm
